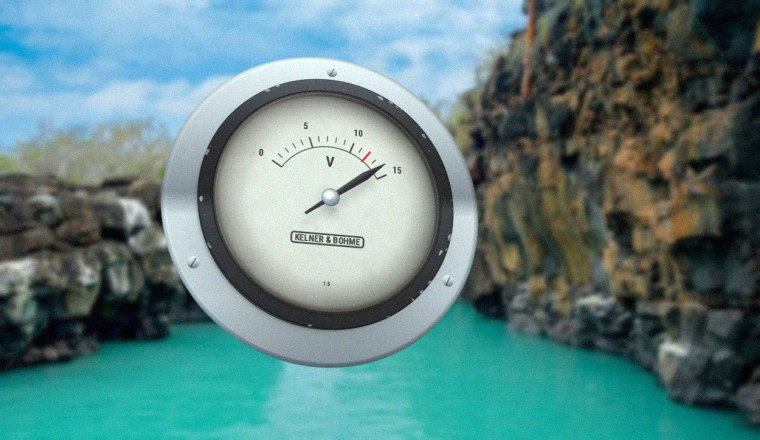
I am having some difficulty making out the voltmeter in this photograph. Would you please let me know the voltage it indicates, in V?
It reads 14 V
